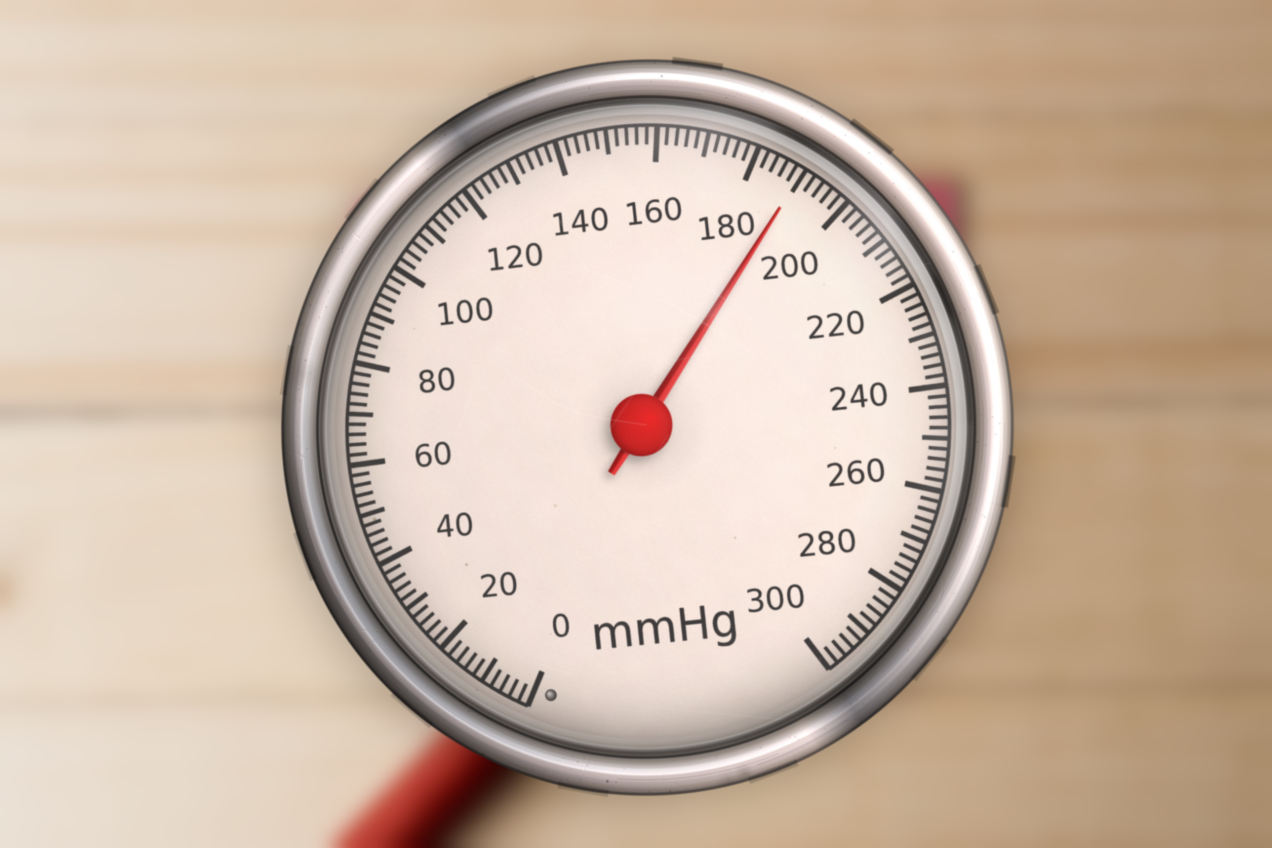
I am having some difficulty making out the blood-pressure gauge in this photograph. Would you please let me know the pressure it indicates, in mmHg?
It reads 190 mmHg
